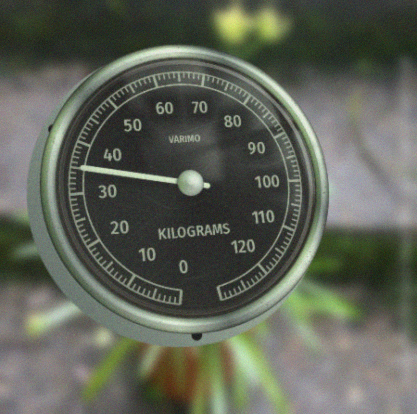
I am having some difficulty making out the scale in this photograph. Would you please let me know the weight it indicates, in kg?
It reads 35 kg
